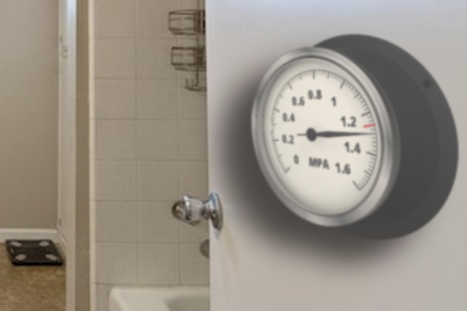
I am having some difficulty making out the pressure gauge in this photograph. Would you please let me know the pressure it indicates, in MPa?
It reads 1.3 MPa
